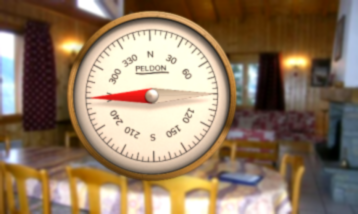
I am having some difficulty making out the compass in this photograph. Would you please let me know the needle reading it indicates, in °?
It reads 270 °
